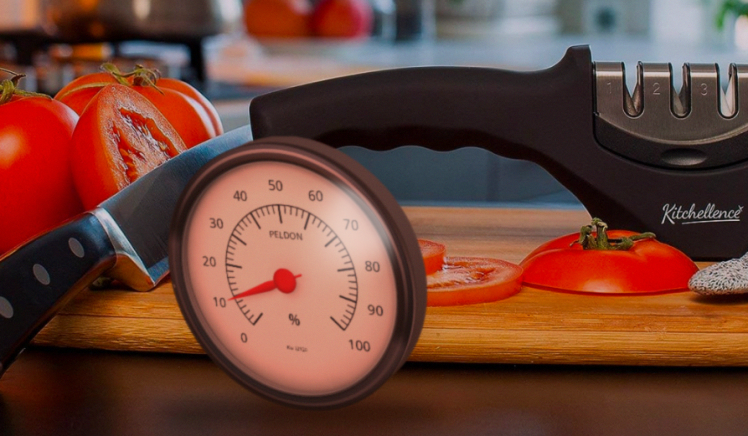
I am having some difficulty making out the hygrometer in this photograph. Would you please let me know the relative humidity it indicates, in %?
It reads 10 %
